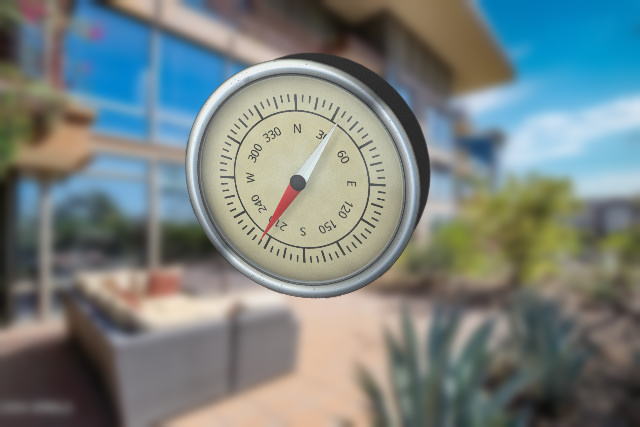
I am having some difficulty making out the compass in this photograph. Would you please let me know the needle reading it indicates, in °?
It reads 215 °
